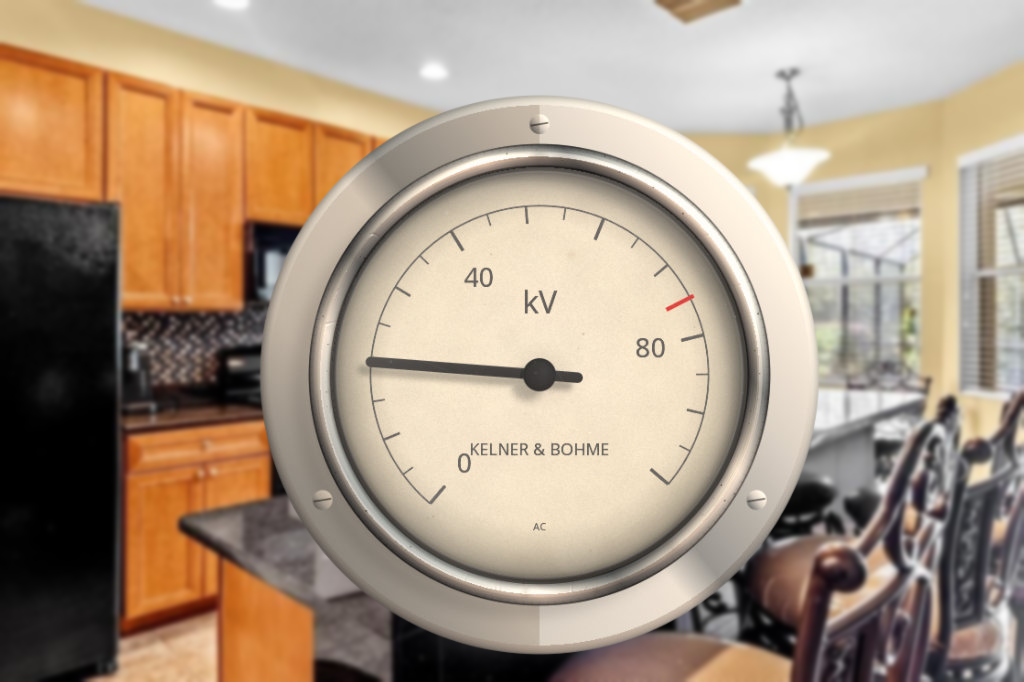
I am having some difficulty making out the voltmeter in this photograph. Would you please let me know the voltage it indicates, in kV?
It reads 20 kV
